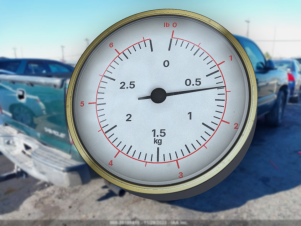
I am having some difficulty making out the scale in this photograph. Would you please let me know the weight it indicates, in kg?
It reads 0.65 kg
